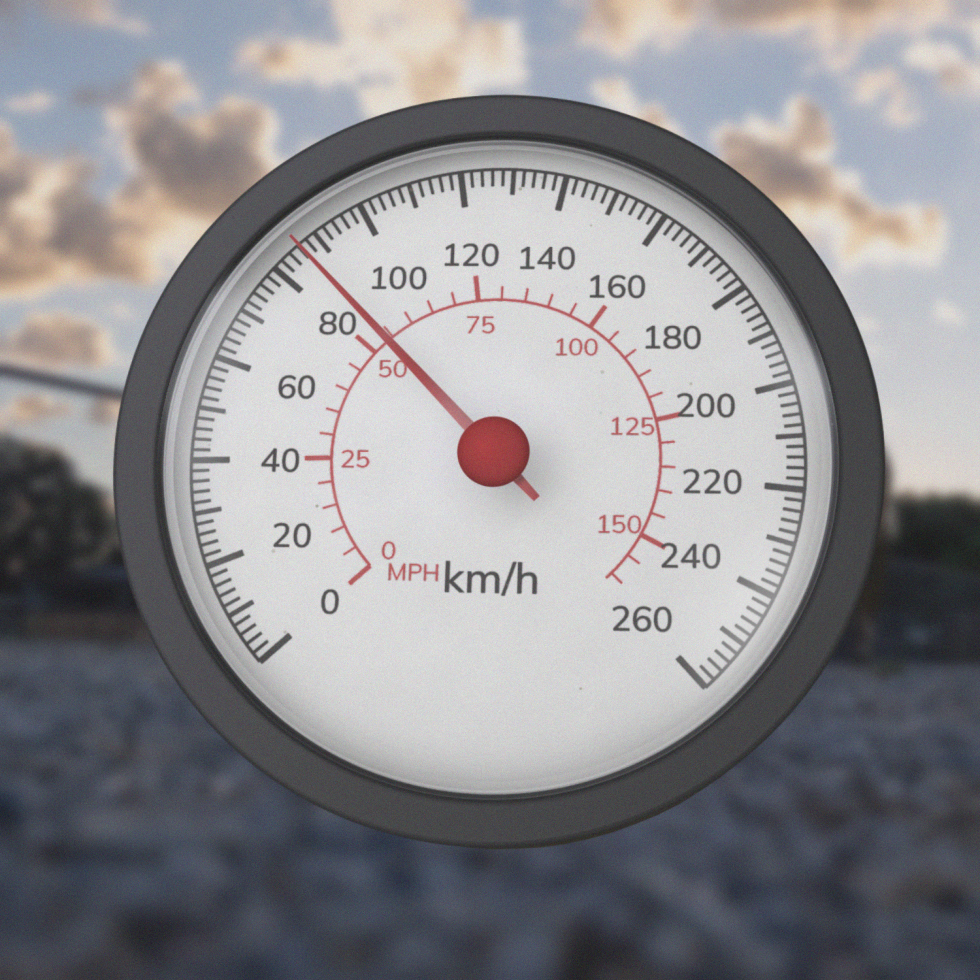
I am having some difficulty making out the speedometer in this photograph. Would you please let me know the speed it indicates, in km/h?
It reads 86 km/h
